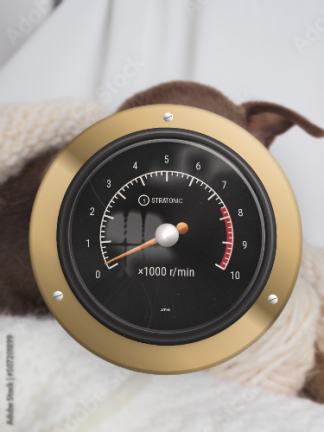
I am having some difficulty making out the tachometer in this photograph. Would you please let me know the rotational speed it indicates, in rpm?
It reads 200 rpm
